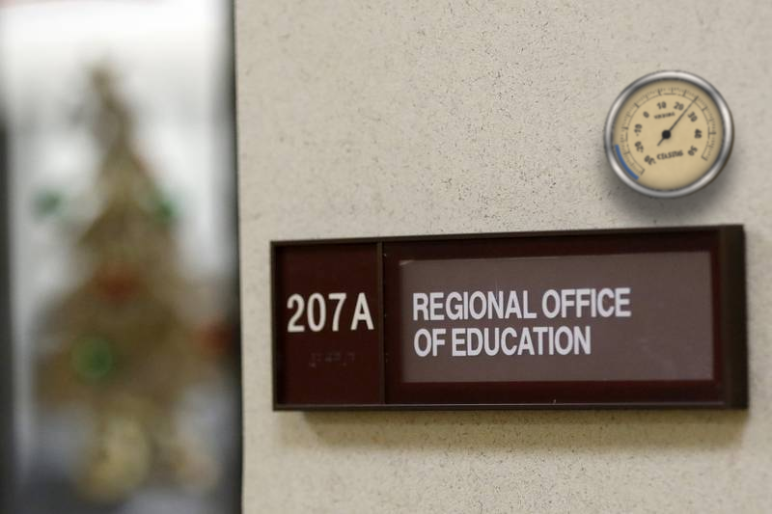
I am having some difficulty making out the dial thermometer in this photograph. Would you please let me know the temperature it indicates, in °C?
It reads 25 °C
